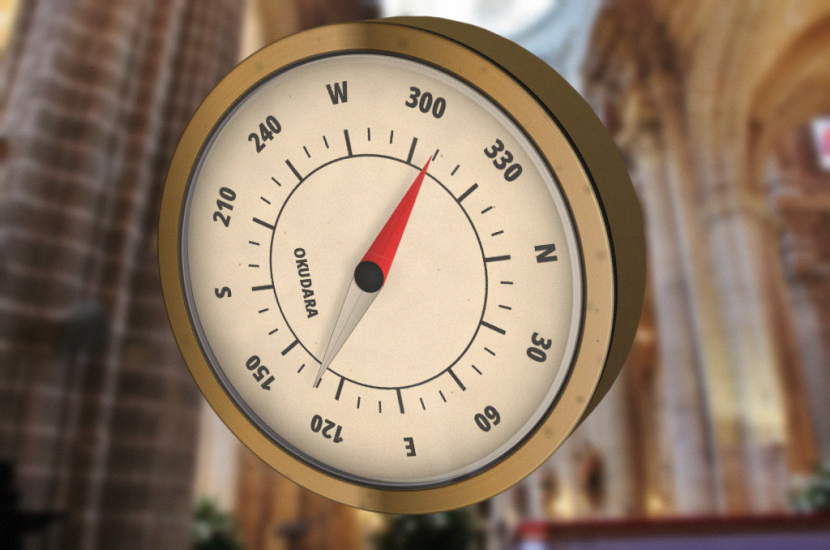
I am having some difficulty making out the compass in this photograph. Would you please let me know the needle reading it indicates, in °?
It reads 310 °
